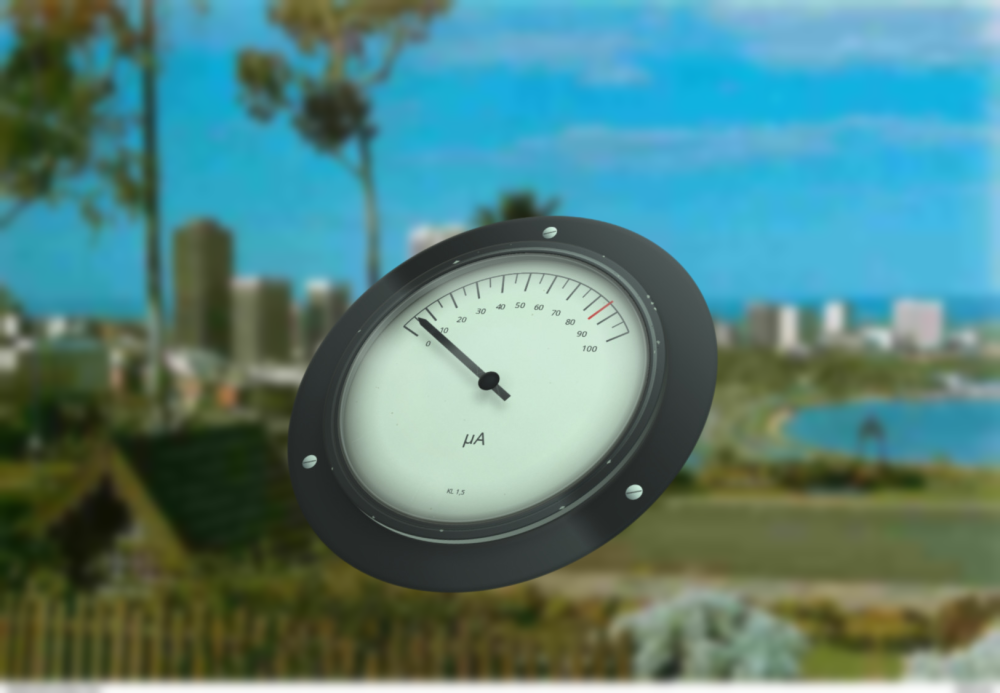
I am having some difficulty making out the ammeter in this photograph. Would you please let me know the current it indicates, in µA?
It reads 5 µA
